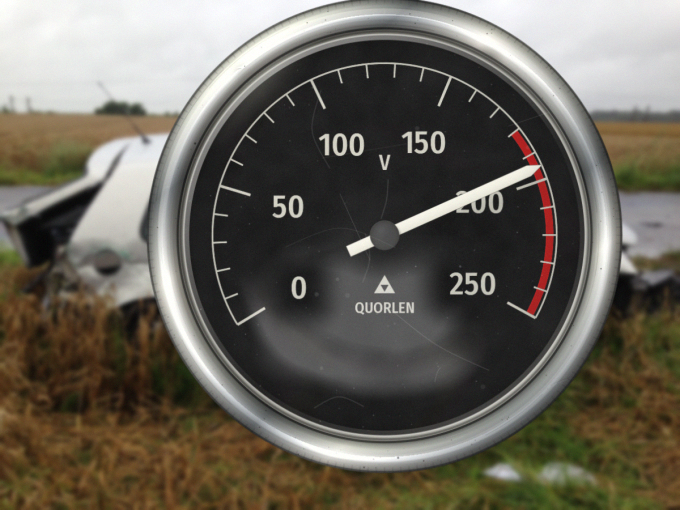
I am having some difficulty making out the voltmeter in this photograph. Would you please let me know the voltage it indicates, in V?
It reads 195 V
